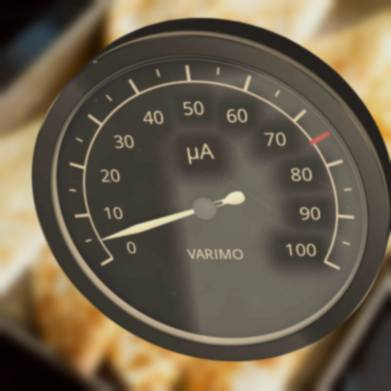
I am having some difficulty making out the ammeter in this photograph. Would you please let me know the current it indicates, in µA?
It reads 5 µA
